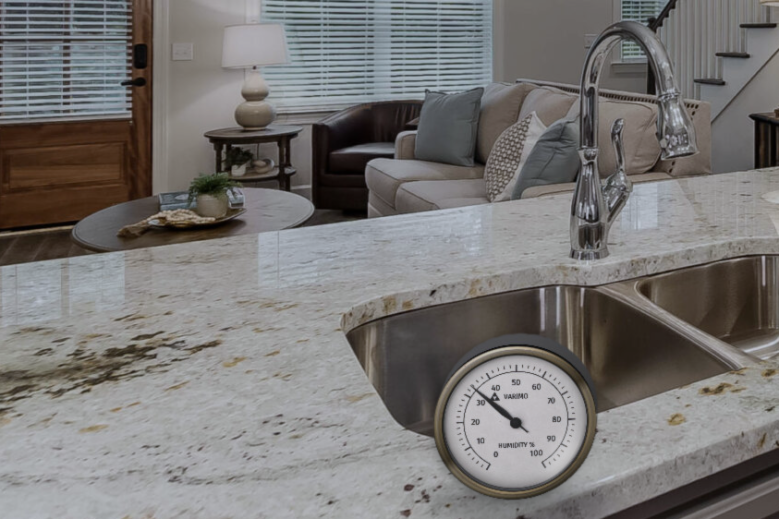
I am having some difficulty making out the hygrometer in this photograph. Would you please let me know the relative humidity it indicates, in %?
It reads 34 %
